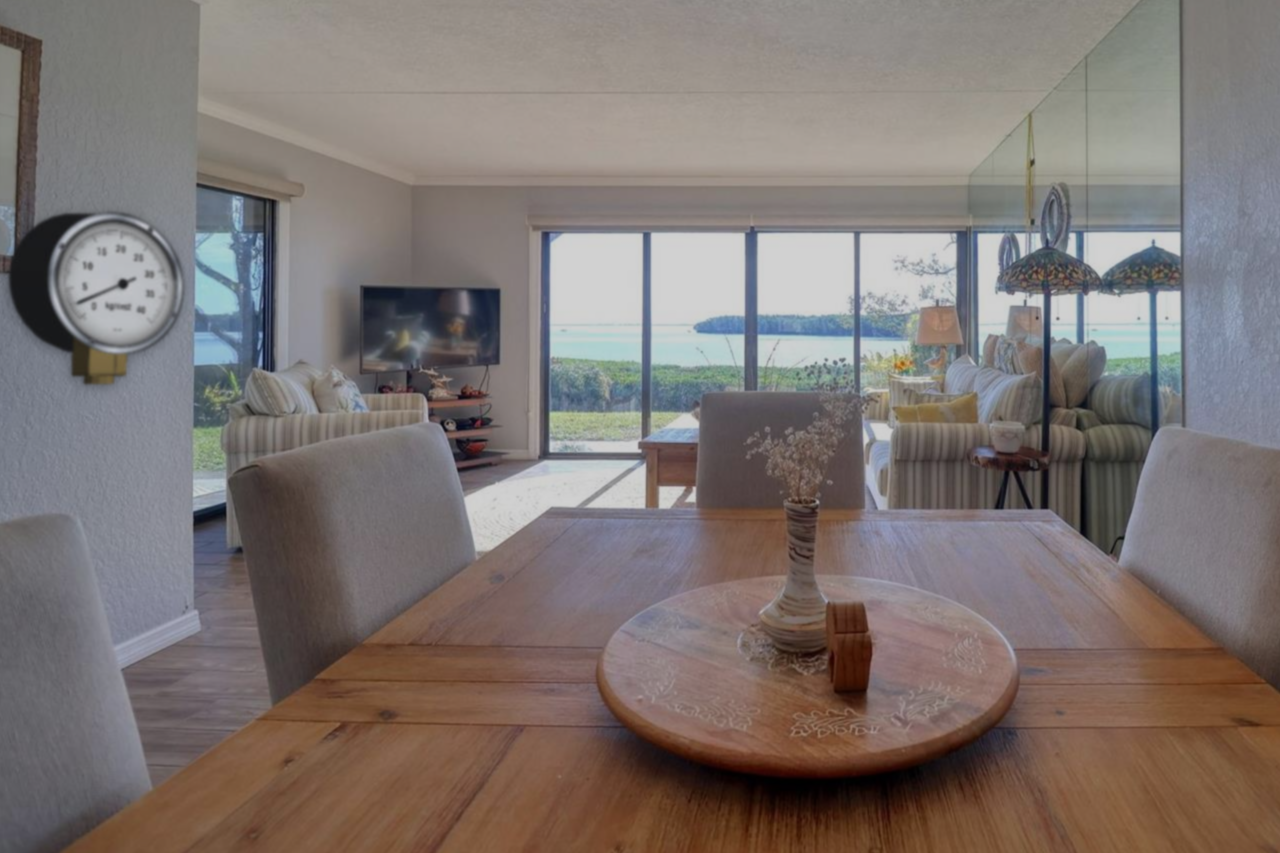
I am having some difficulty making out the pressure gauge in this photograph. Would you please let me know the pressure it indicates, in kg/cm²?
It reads 2.5 kg/cm²
